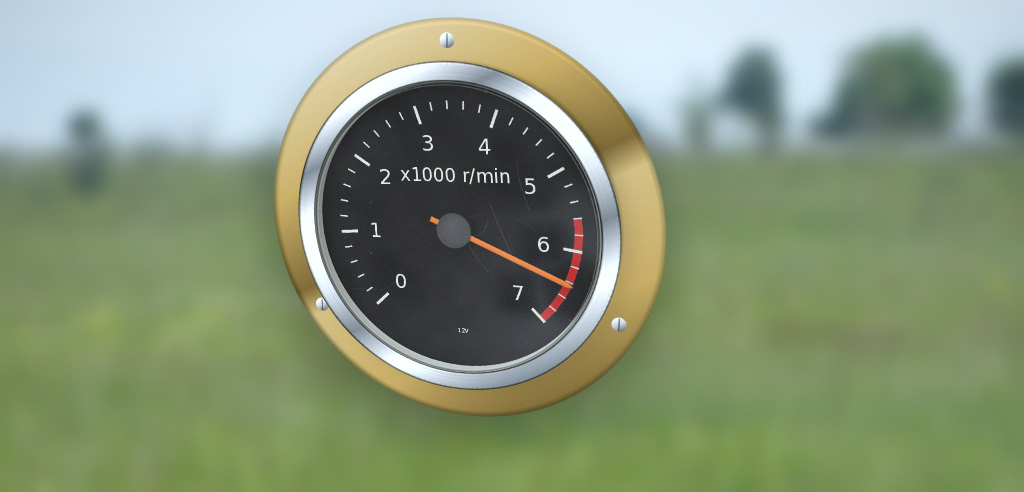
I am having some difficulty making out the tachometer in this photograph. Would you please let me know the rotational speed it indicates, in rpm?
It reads 6400 rpm
